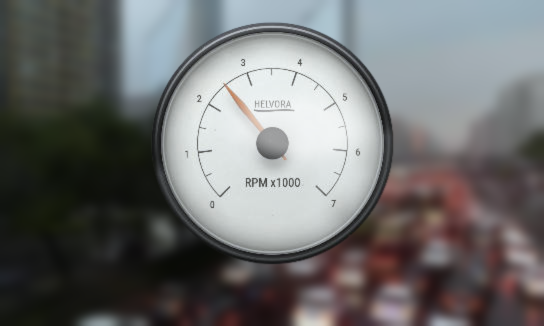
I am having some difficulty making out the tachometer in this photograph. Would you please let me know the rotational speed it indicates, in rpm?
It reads 2500 rpm
